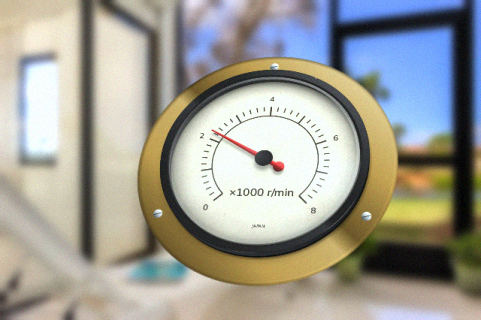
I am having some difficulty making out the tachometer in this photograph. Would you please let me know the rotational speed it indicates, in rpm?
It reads 2200 rpm
